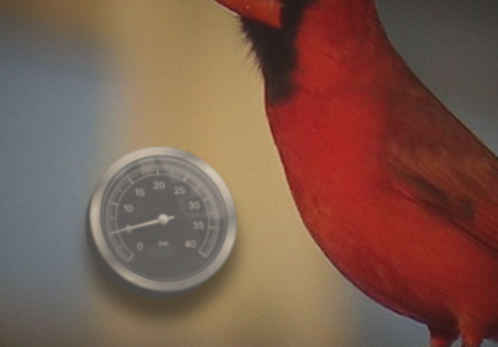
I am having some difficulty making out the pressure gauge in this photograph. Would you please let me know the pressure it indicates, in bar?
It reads 5 bar
